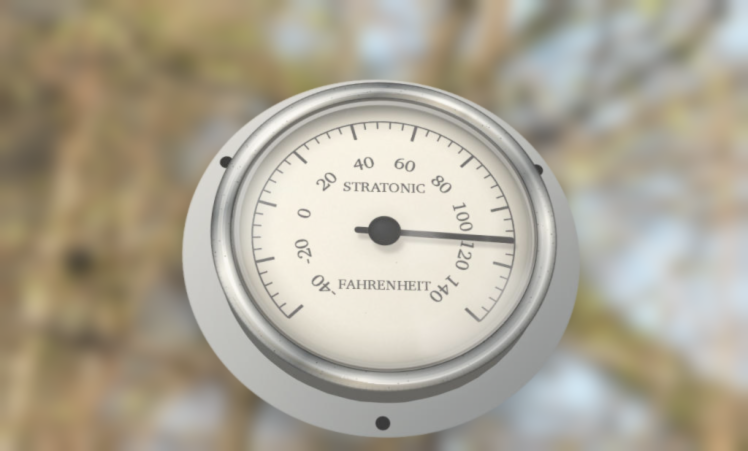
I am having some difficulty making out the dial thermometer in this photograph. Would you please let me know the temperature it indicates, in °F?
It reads 112 °F
